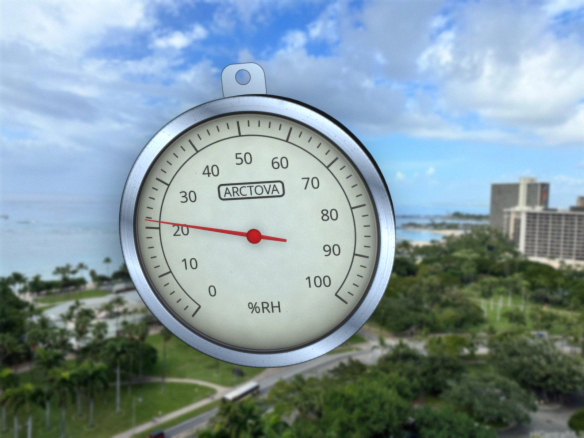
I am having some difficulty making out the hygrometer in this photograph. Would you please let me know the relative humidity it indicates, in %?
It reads 22 %
